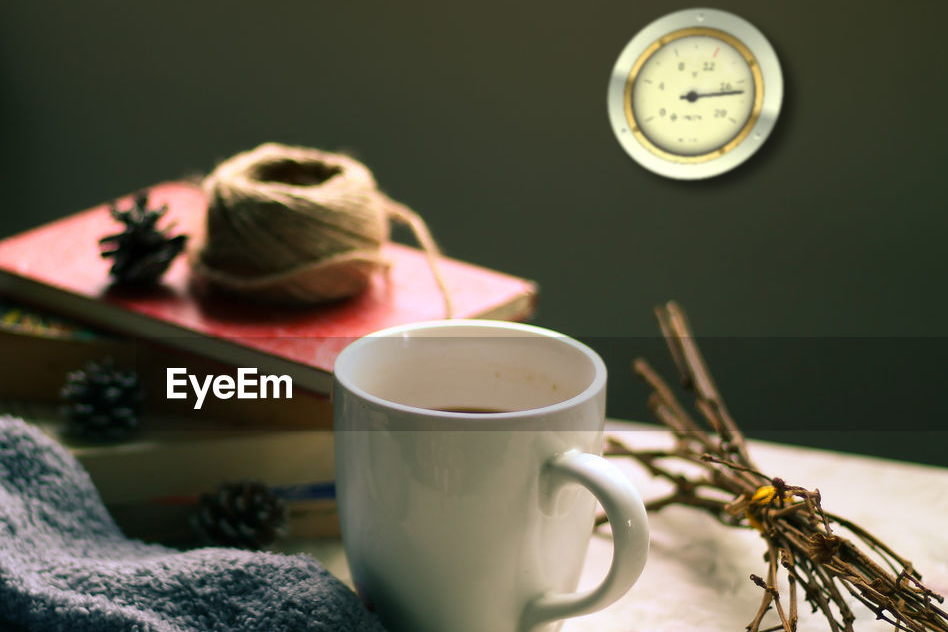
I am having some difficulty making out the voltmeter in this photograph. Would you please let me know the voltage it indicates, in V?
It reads 17 V
